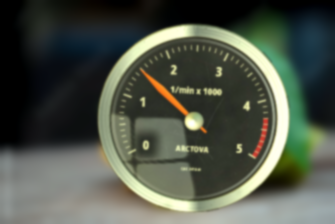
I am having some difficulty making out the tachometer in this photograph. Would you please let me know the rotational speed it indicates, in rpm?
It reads 1500 rpm
